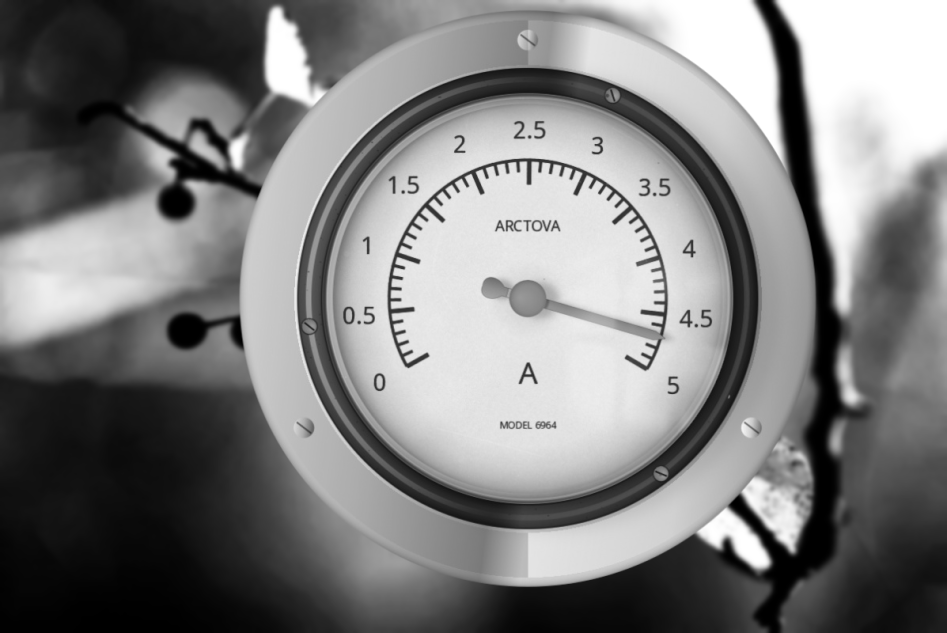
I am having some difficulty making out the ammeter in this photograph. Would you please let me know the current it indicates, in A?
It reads 4.7 A
